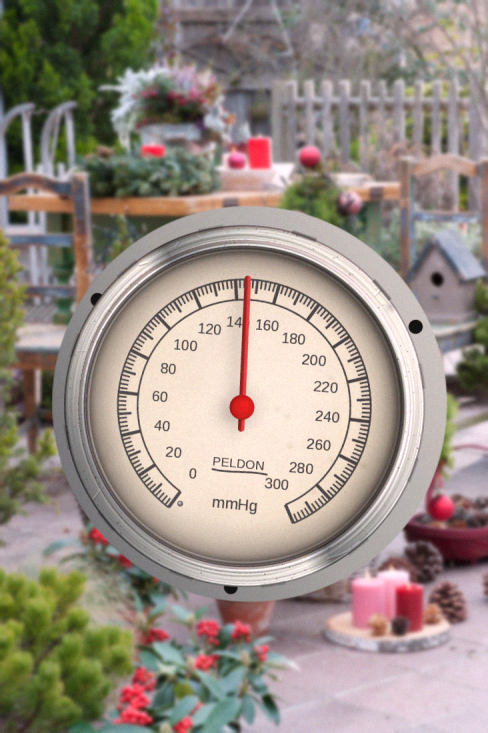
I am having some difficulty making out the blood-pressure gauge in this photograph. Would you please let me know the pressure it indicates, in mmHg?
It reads 146 mmHg
